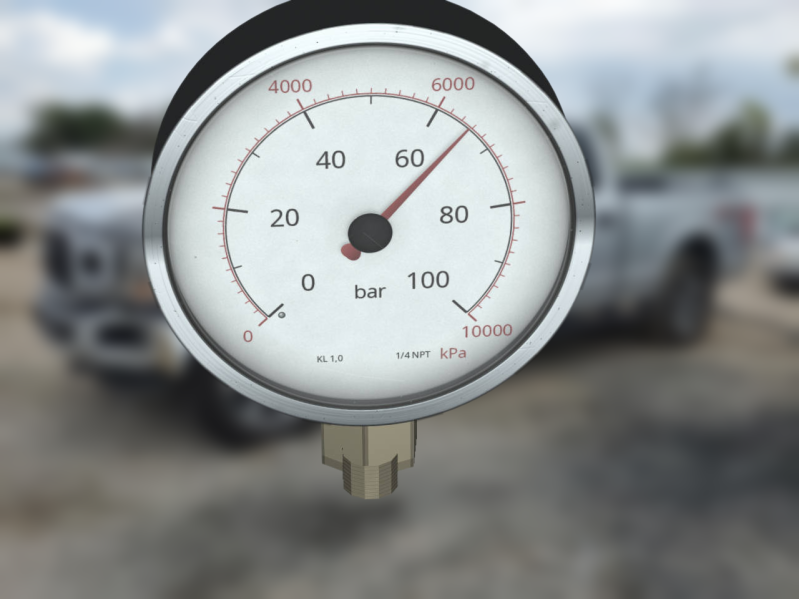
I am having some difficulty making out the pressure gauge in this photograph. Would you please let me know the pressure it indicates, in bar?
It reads 65 bar
